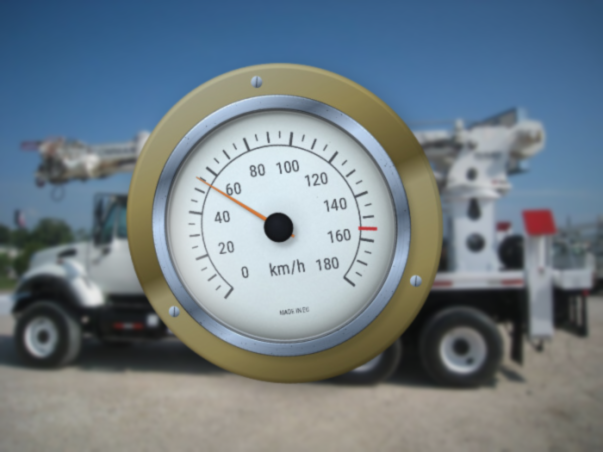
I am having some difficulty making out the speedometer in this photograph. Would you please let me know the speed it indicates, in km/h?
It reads 55 km/h
